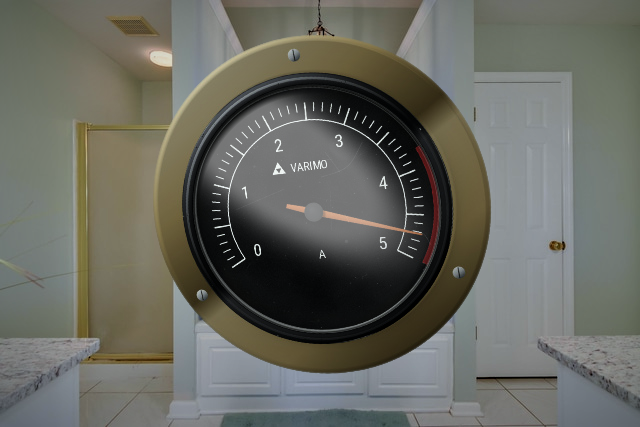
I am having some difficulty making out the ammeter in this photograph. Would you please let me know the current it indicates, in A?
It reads 4.7 A
